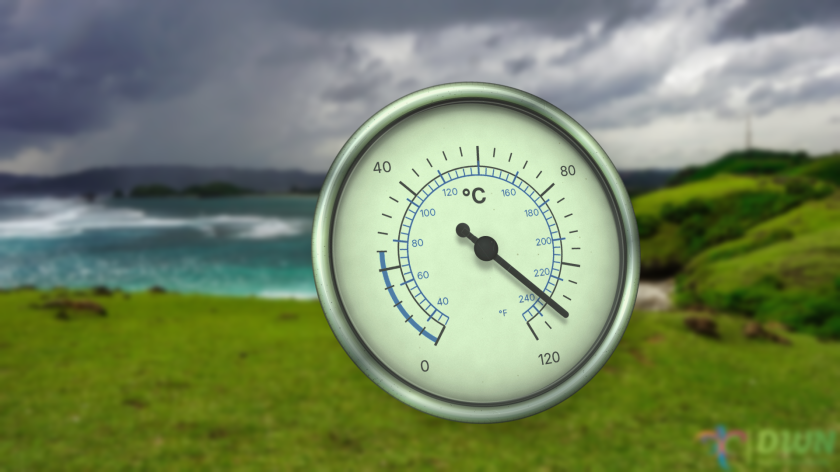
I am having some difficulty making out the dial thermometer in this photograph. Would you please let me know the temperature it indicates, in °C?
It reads 112 °C
